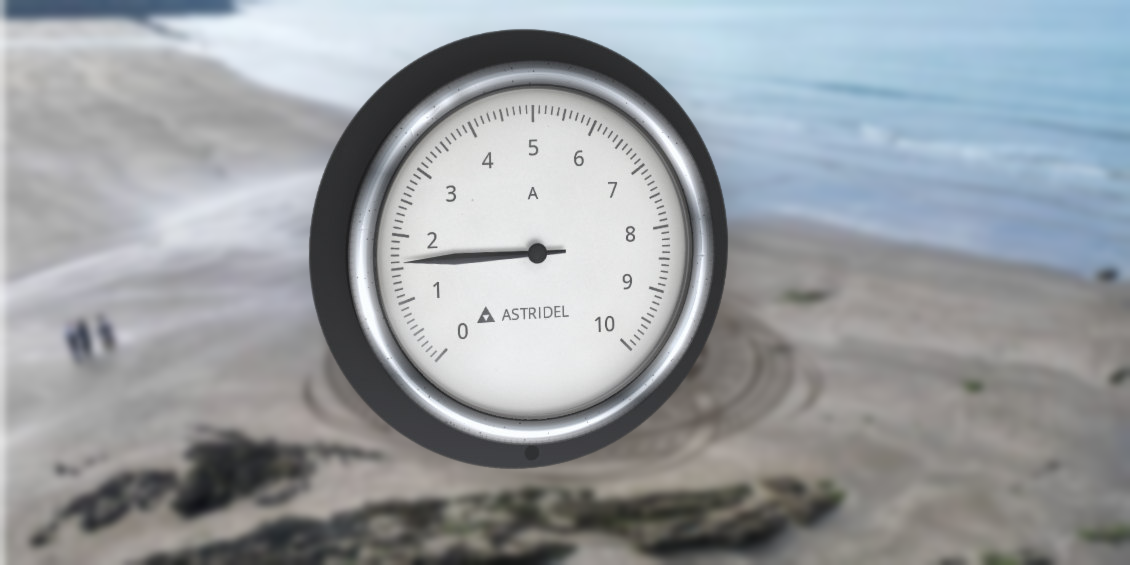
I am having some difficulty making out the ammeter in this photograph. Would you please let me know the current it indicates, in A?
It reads 1.6 A
